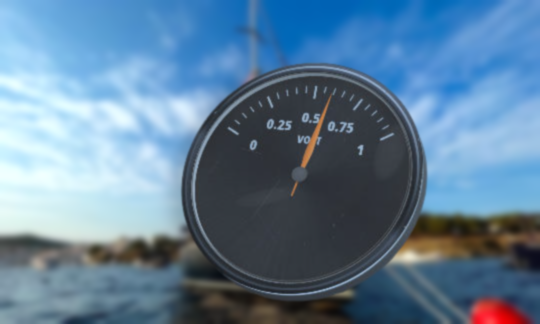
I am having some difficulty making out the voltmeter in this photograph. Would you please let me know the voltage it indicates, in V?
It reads 0.6 V
